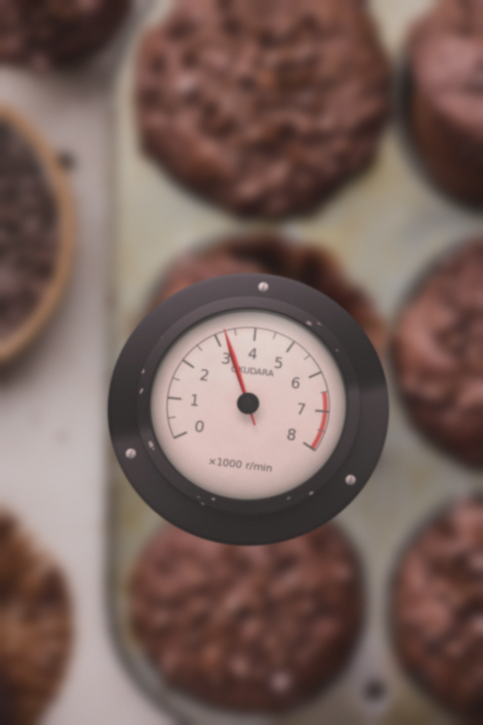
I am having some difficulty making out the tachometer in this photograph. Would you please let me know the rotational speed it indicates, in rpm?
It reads 3250 rpm
